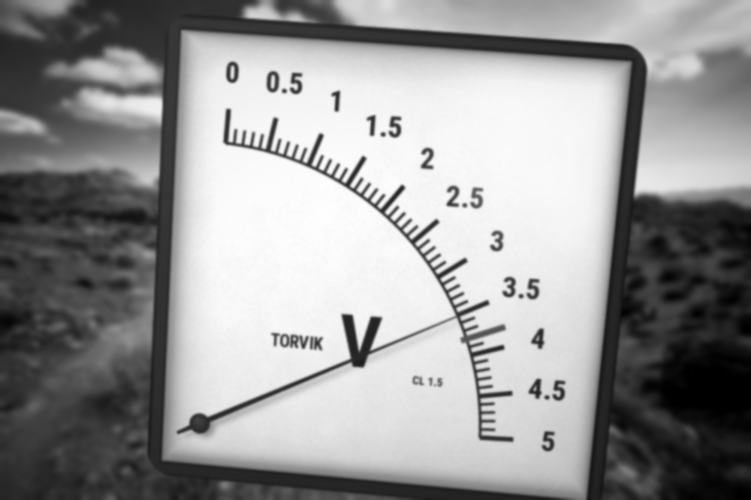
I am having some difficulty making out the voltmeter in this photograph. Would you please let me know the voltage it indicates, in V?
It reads 3.5 V
